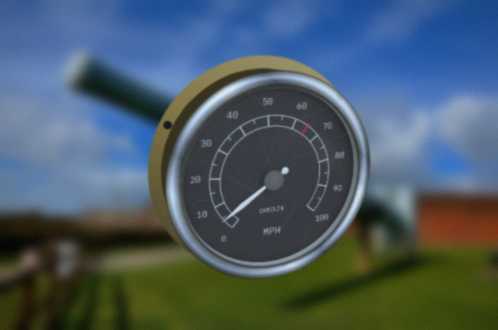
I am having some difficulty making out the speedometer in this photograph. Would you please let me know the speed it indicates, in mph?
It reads 5 mph
